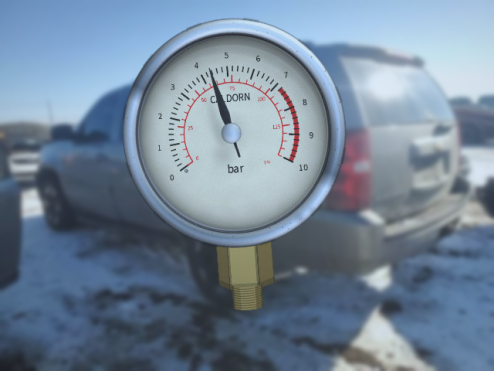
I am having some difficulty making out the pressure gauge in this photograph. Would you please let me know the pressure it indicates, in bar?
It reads 4.4 bar
